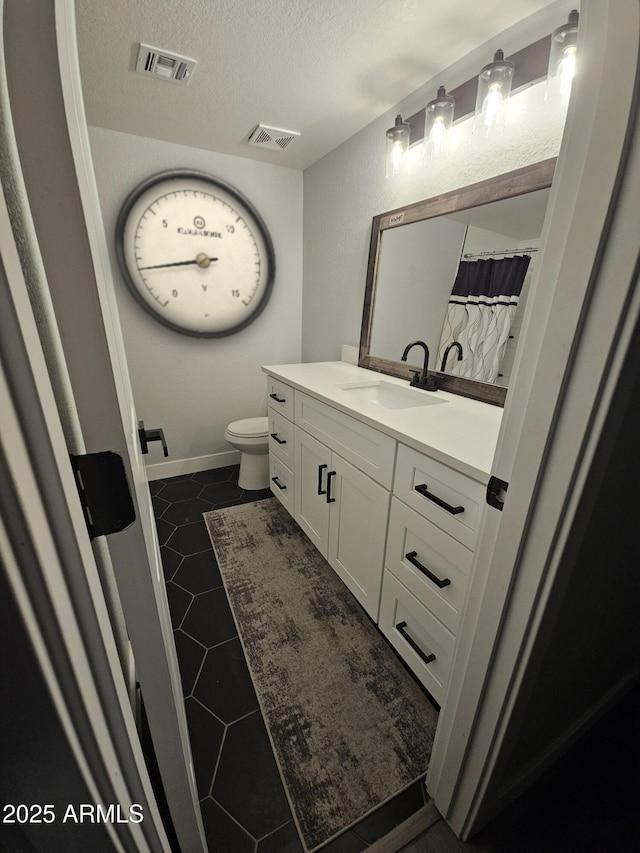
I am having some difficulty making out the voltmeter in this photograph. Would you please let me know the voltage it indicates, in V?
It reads 2 V
